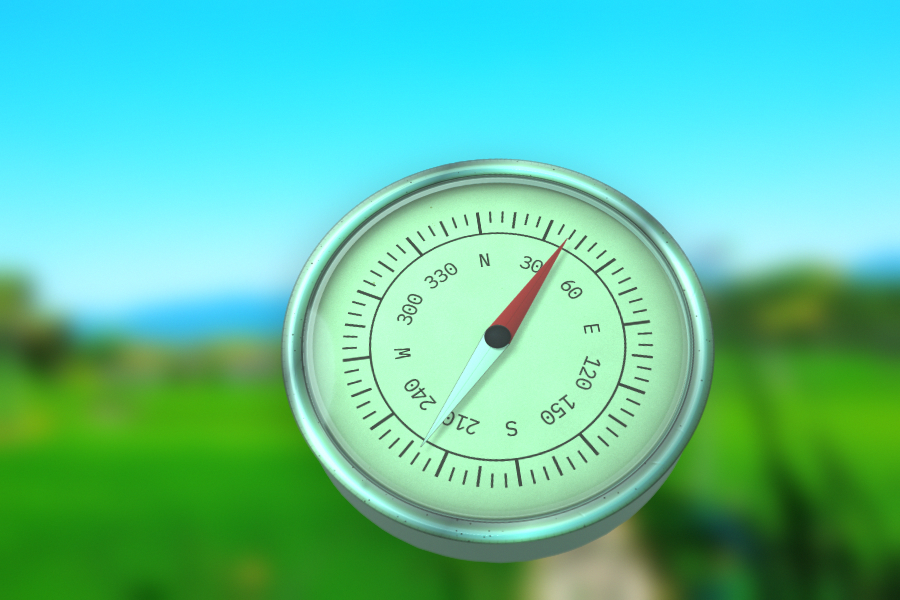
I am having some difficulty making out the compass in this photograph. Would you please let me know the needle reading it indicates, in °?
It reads 40 °
